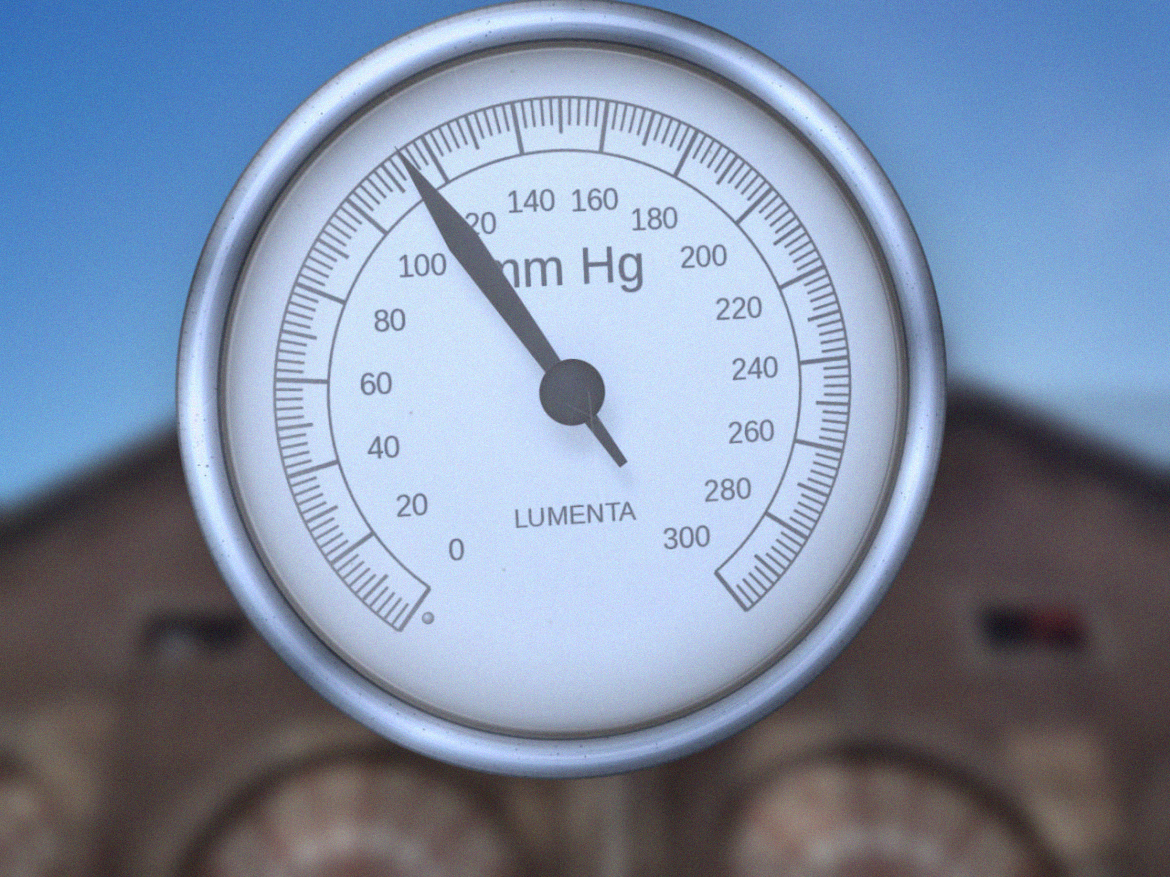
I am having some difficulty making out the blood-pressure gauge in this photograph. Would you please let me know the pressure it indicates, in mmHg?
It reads 114 mmHg
